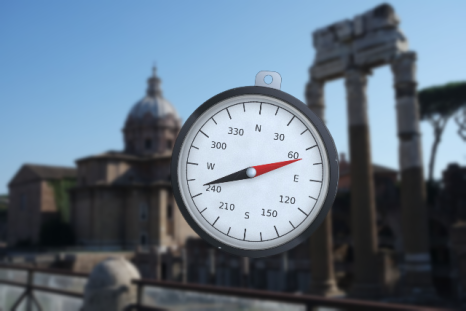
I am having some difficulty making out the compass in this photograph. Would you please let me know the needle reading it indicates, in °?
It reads 67.5 °
